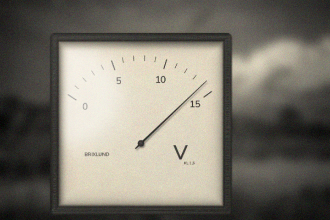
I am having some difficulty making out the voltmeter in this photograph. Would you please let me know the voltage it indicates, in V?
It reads 14 V
